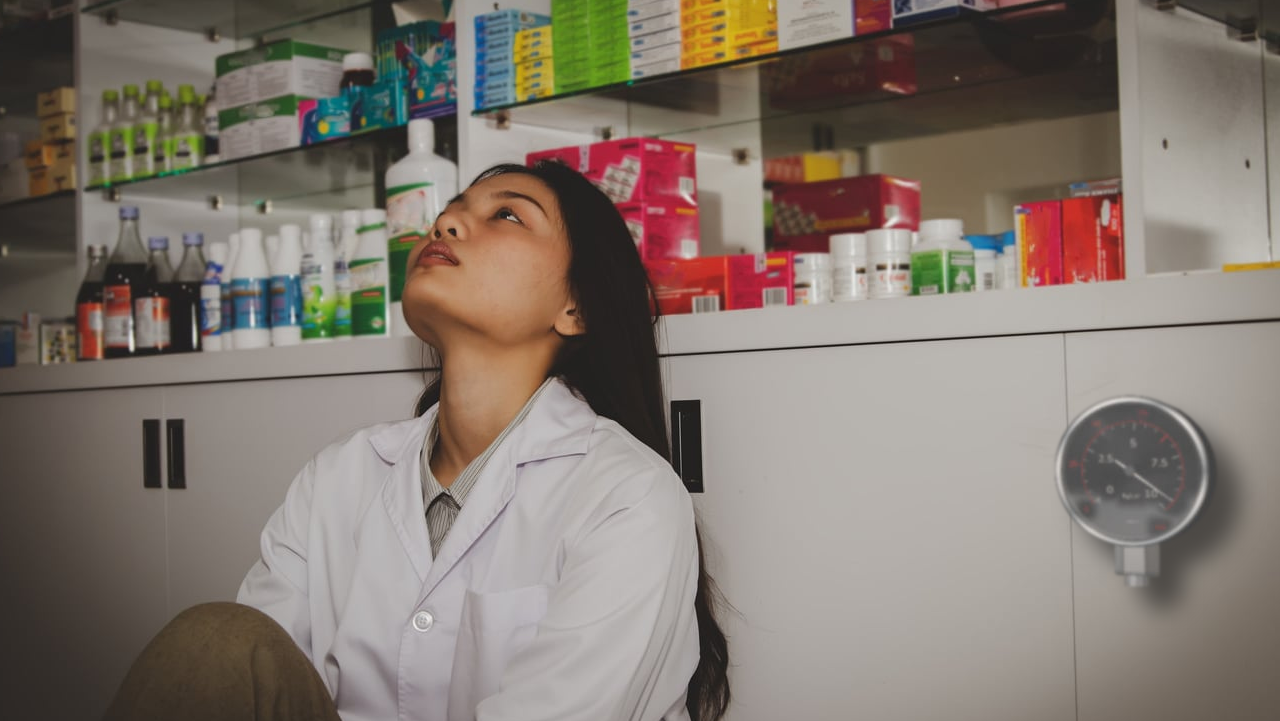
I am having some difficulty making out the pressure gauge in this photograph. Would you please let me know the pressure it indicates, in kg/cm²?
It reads 9.5 kg/cm²
